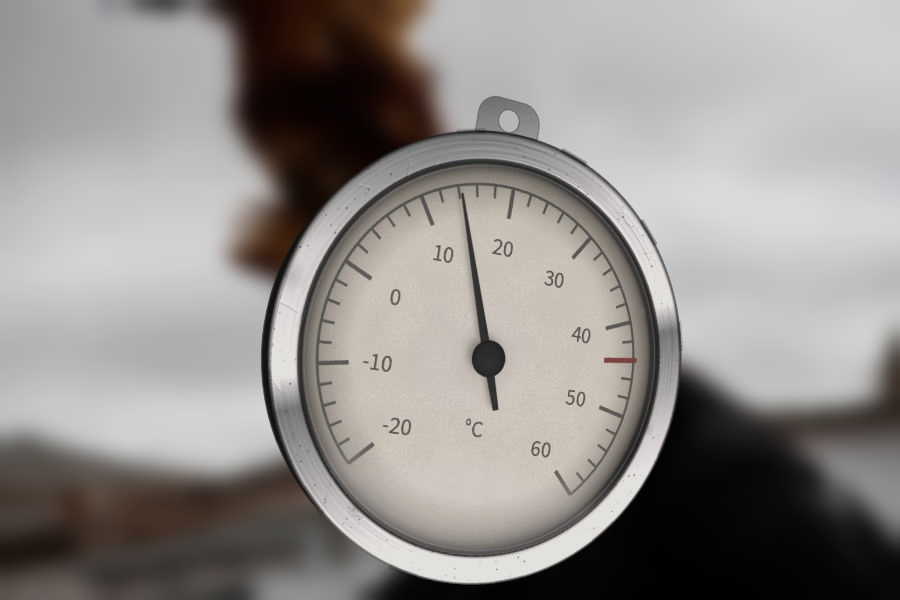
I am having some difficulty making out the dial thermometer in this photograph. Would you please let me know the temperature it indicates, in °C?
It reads 14 °C
